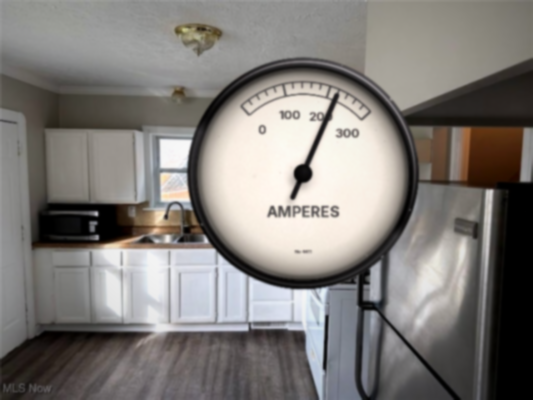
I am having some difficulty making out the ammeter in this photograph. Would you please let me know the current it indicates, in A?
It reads 220 A
